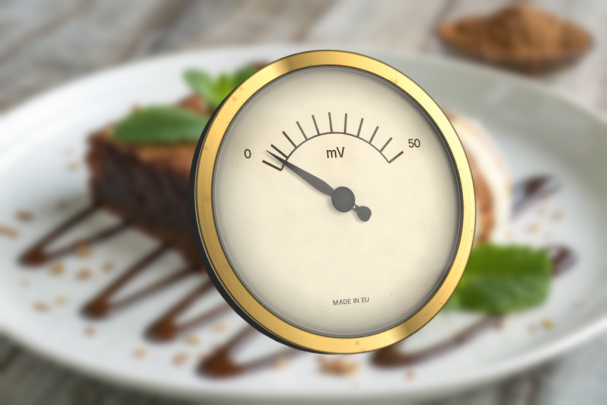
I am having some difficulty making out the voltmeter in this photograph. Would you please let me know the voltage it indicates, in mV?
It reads 2.5 mV
